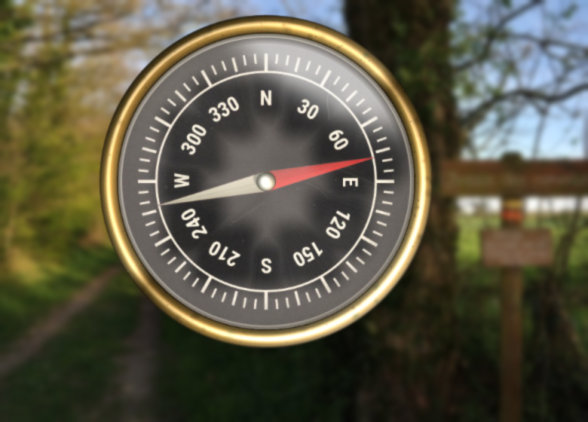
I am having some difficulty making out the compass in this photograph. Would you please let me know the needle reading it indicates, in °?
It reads 77.5 °
